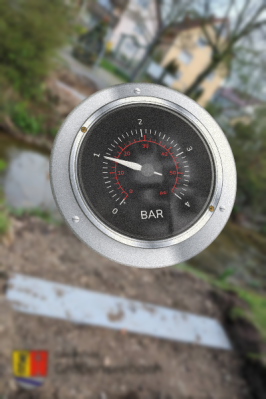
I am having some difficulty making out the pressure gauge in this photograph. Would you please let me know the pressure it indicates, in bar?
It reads 1 bar
